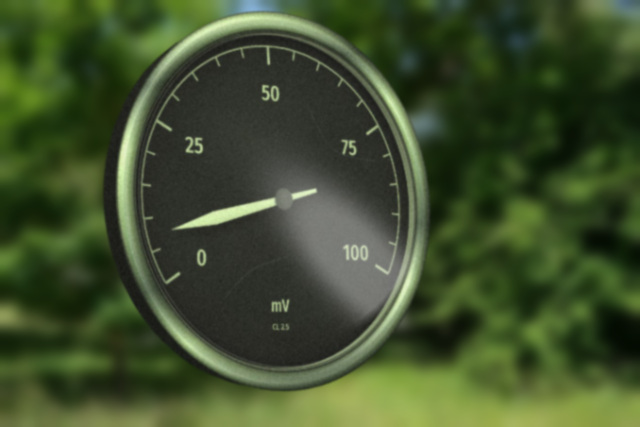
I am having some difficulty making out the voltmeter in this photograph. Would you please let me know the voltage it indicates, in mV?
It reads 7.5 mV
